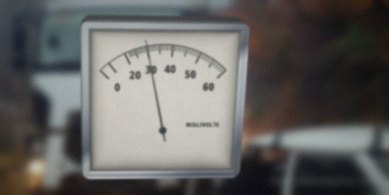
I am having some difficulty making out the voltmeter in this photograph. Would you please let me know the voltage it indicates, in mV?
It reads 30 mV
